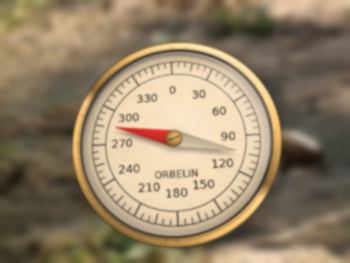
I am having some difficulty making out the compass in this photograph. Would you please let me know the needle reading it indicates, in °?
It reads 285 °
